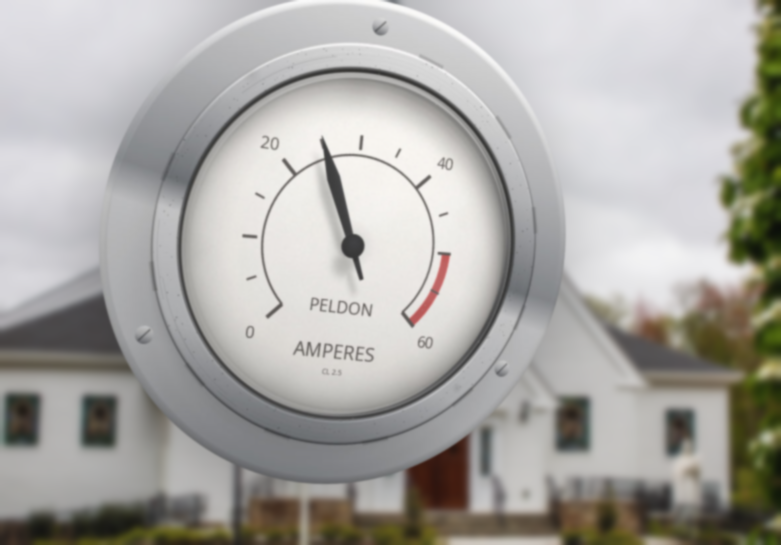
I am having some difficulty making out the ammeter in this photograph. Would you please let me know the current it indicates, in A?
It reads 25 A
